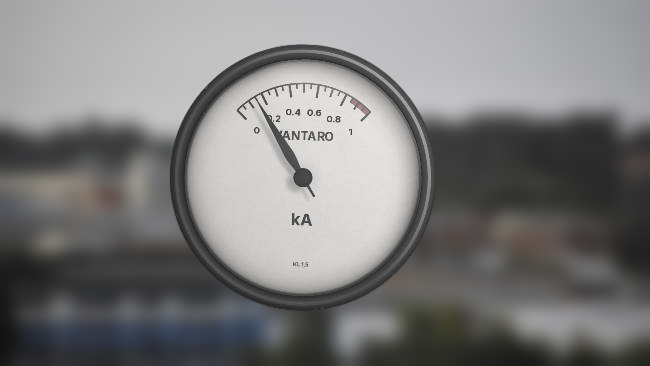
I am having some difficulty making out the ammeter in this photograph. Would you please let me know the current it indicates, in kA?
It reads 0.15 kA
